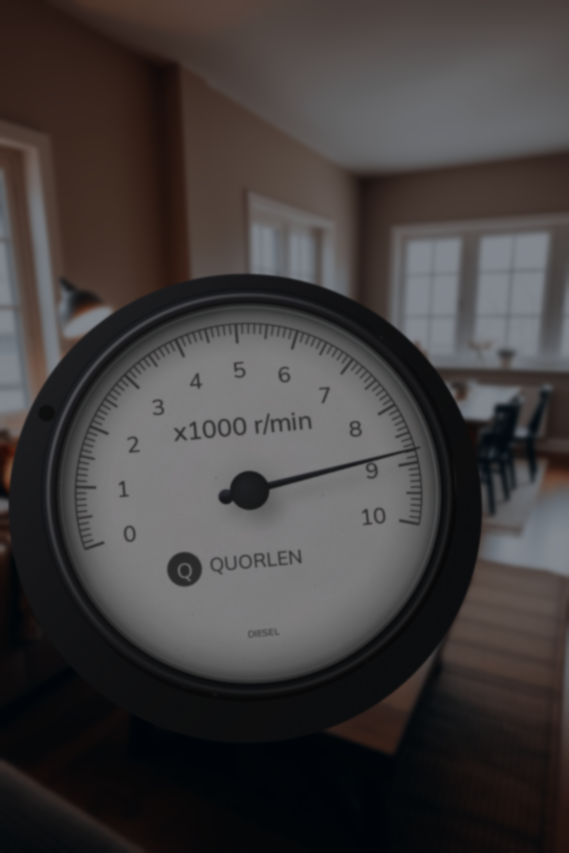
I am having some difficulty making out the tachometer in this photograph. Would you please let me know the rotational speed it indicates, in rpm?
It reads 8800 rpm
